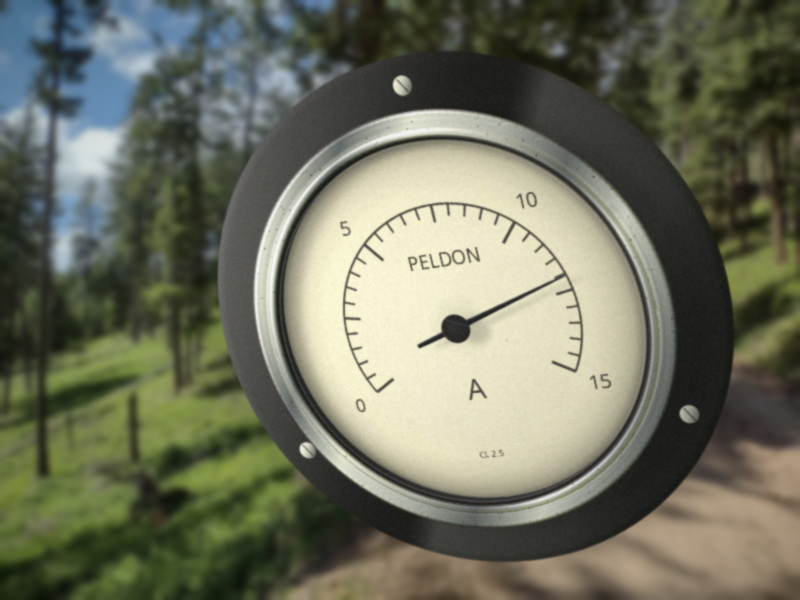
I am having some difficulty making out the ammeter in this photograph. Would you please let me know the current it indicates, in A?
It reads 12 A
